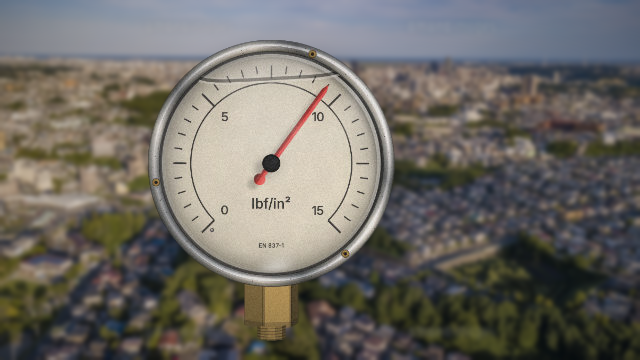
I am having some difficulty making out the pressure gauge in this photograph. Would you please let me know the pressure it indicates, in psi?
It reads 9.5 psi
